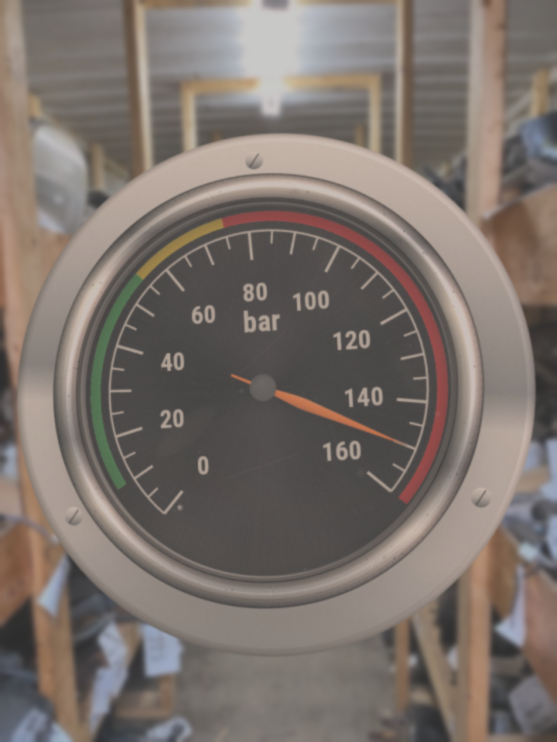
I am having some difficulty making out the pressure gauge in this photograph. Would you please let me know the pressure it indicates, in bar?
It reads 150 bar
